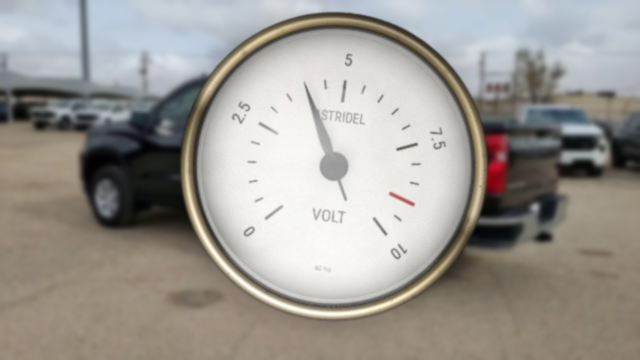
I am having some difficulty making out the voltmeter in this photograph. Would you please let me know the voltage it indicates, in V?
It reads 4 V
